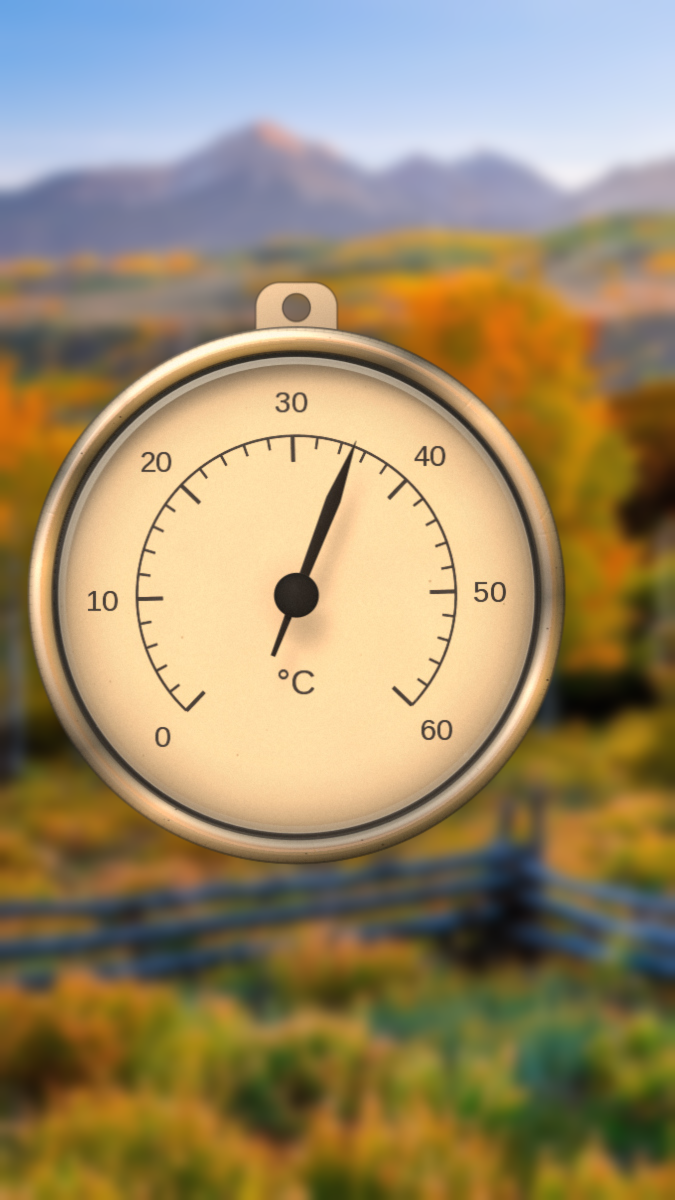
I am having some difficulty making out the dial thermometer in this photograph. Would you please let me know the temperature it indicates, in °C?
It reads 35 °C
